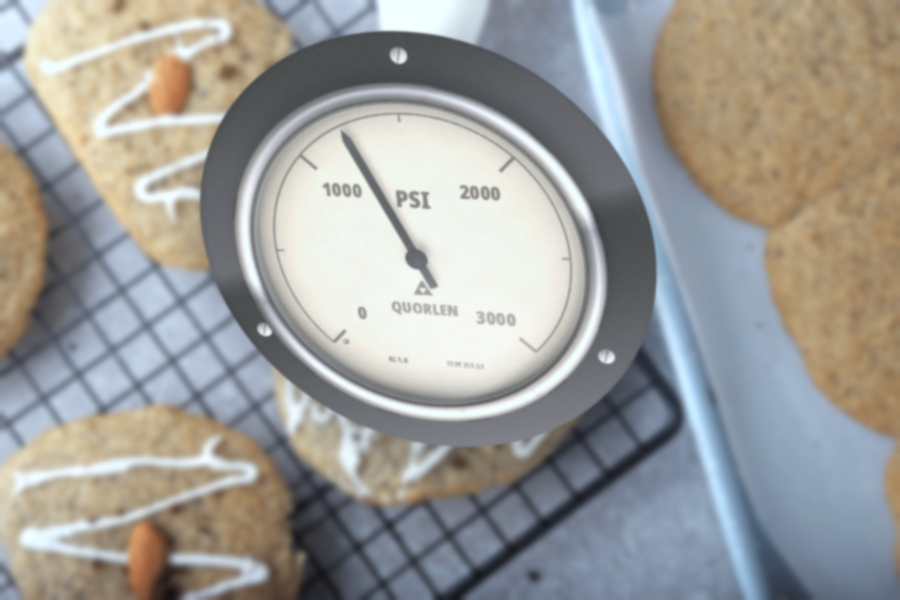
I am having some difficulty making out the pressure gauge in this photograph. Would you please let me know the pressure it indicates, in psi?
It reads 1250 psi
